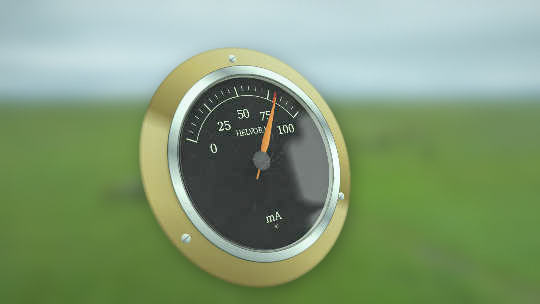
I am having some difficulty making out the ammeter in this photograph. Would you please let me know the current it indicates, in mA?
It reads 80 mA
